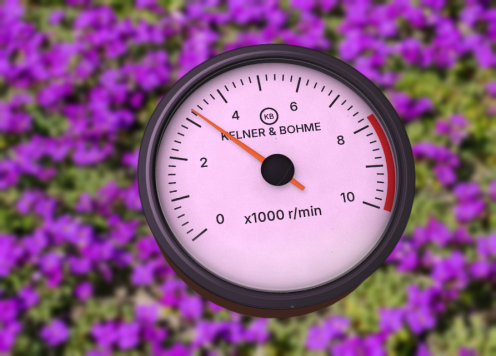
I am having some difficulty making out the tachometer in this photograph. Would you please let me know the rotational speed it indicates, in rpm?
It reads 3200 rpm
